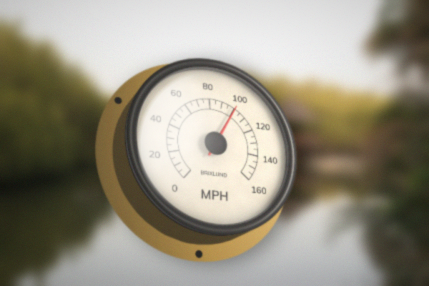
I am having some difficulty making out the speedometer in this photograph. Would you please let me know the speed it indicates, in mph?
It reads 100 mph
